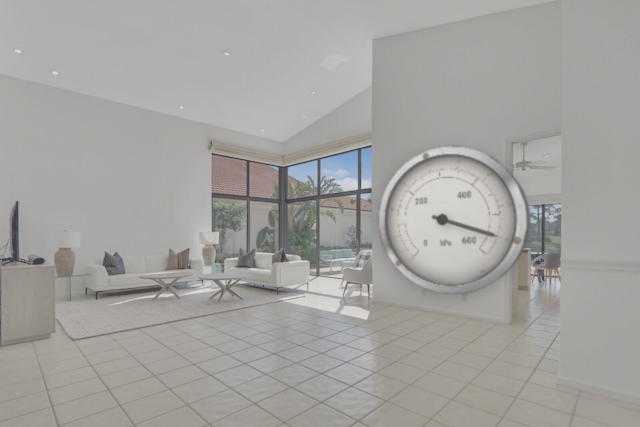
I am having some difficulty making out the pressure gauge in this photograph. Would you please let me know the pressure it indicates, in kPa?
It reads 550 kPa
